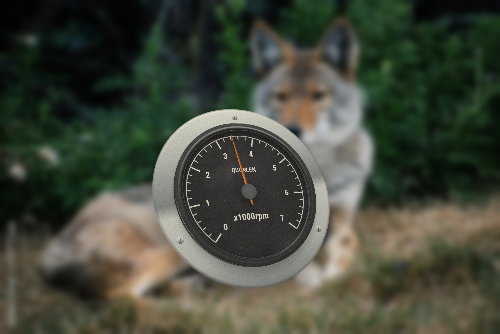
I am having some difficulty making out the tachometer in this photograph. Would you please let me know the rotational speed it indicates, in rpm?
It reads 3400 rpm
